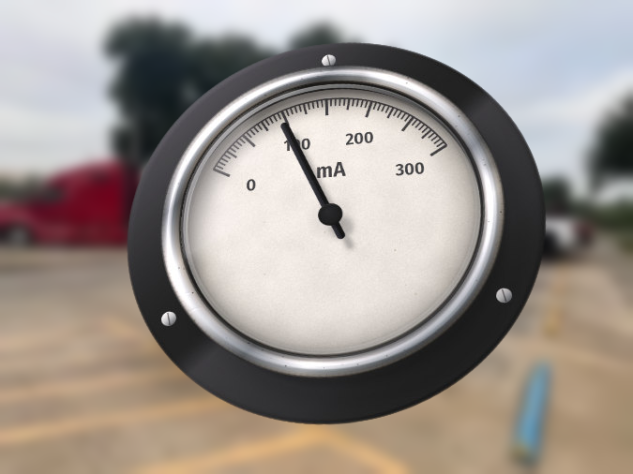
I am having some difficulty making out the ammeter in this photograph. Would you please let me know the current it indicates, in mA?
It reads 95 mA
